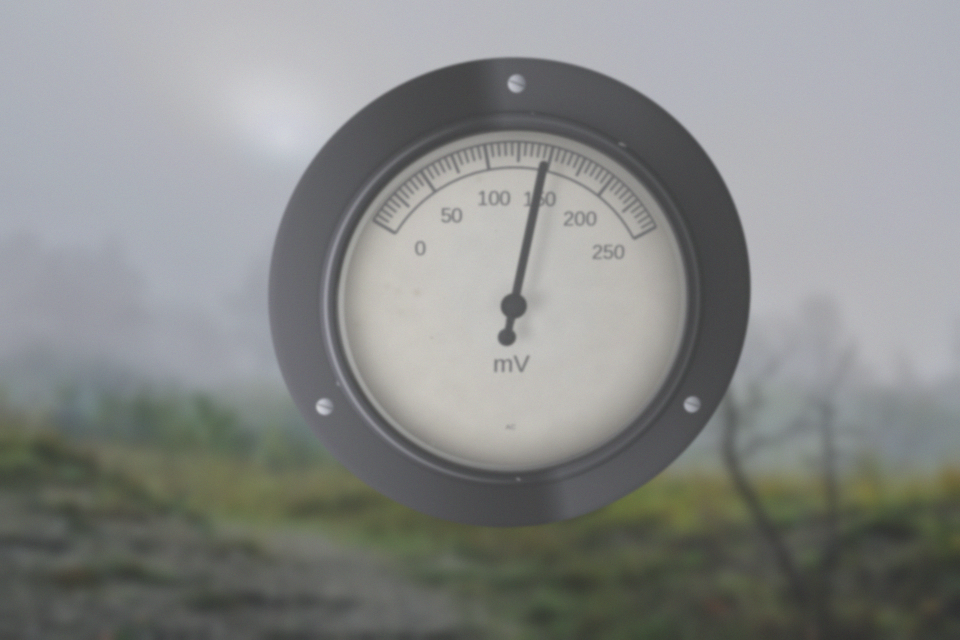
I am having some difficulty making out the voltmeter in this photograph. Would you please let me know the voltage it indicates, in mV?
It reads 145 mV
